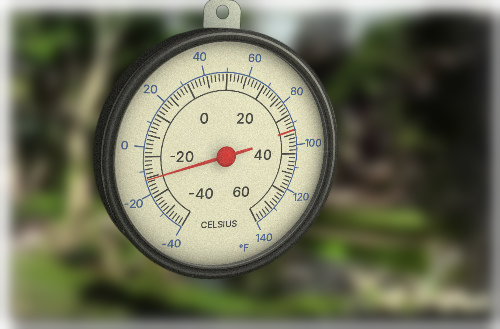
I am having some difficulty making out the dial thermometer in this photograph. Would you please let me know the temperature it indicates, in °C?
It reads -25 °C
